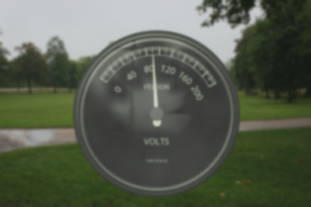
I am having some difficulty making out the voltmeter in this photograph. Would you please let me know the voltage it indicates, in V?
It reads 90 V
